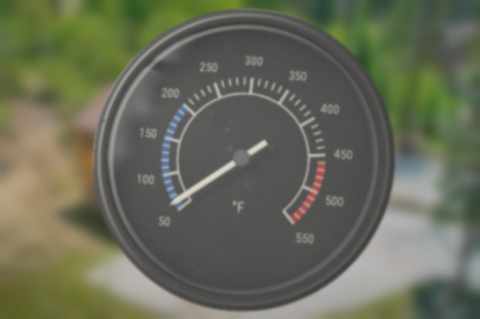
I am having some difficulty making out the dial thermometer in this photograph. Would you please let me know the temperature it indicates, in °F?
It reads 60 °F
